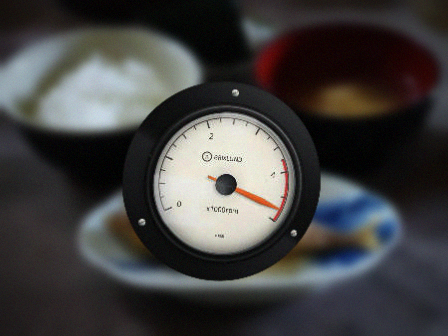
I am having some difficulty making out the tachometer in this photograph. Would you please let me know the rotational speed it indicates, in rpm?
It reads 4750 rpm
